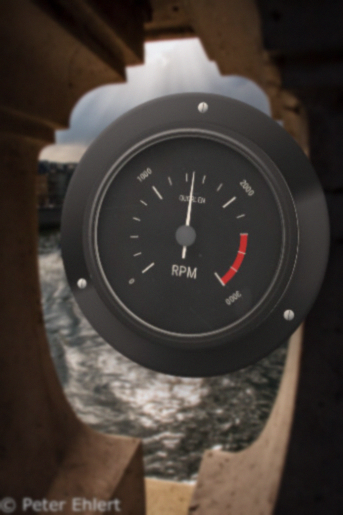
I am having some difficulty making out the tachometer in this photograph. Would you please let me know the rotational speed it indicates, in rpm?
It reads 1500 rpm
